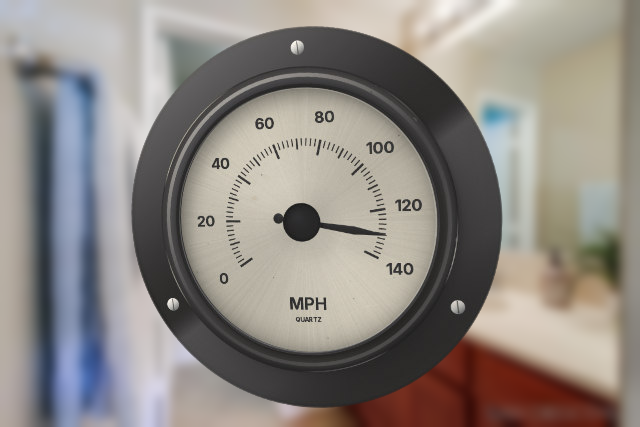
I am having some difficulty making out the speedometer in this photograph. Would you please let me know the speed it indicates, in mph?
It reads 130 mph
